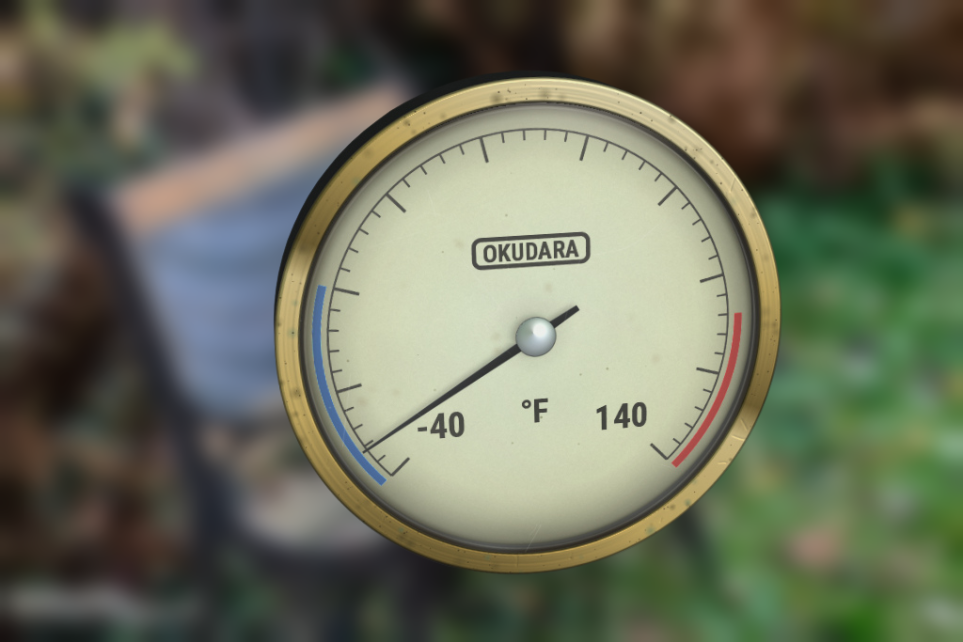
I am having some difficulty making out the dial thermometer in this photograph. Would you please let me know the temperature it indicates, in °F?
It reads -32 °F
